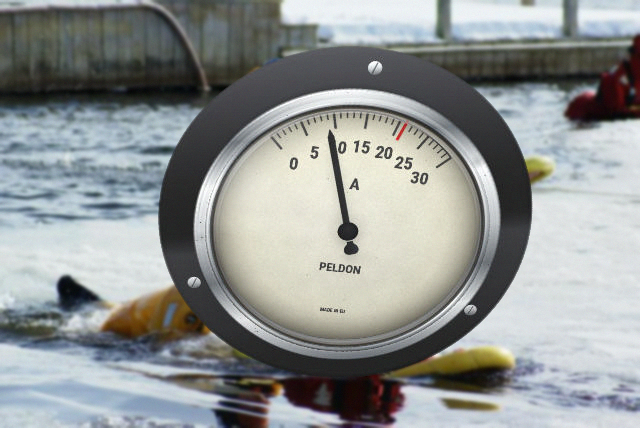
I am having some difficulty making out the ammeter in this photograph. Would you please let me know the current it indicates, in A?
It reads 9 A
